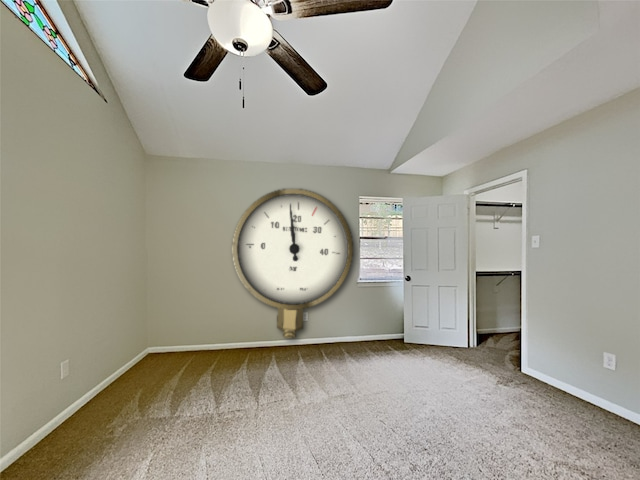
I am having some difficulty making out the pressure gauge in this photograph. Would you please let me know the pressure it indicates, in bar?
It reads 17.5 bar
